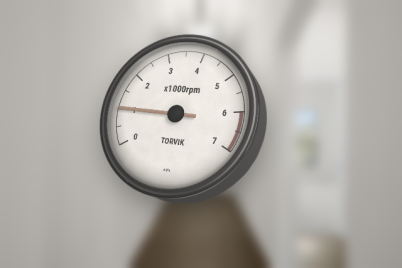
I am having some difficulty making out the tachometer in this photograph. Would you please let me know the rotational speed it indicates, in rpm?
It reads 1000 rpm
